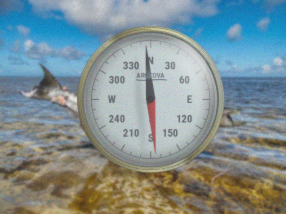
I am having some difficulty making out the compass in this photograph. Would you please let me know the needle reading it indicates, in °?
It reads 175 °
